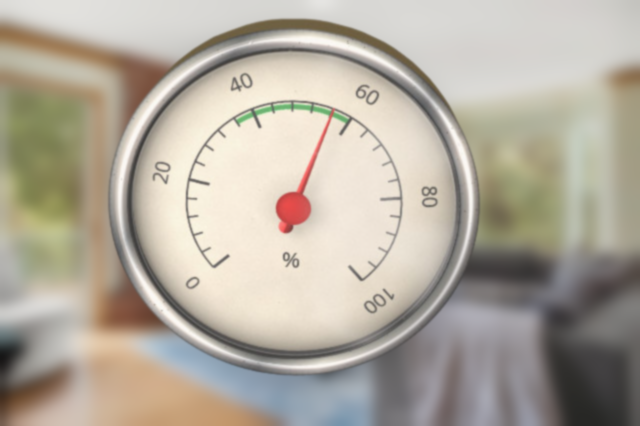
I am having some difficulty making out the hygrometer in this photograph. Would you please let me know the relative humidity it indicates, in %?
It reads 56 %
